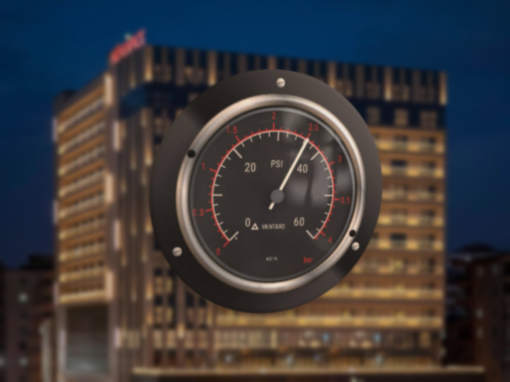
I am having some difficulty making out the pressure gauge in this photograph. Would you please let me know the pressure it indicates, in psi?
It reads 36 psi
